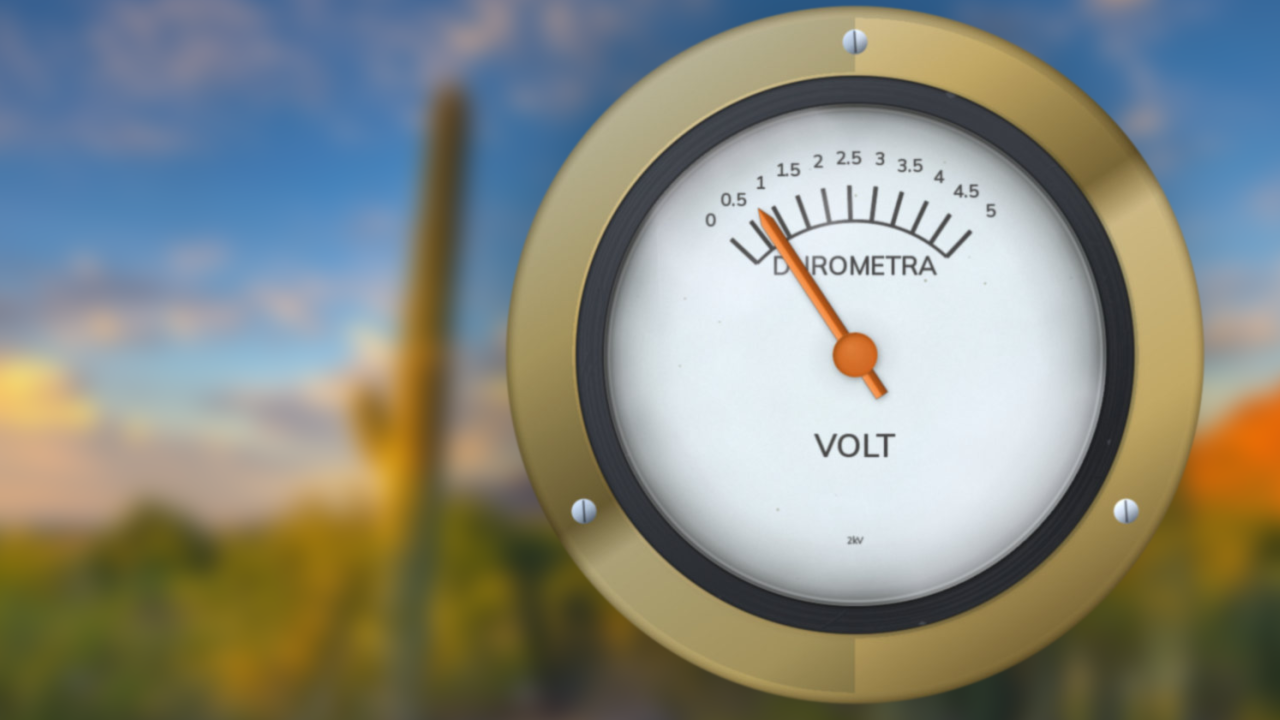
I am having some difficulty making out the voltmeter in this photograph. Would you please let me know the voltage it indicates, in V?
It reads 0.75 V
